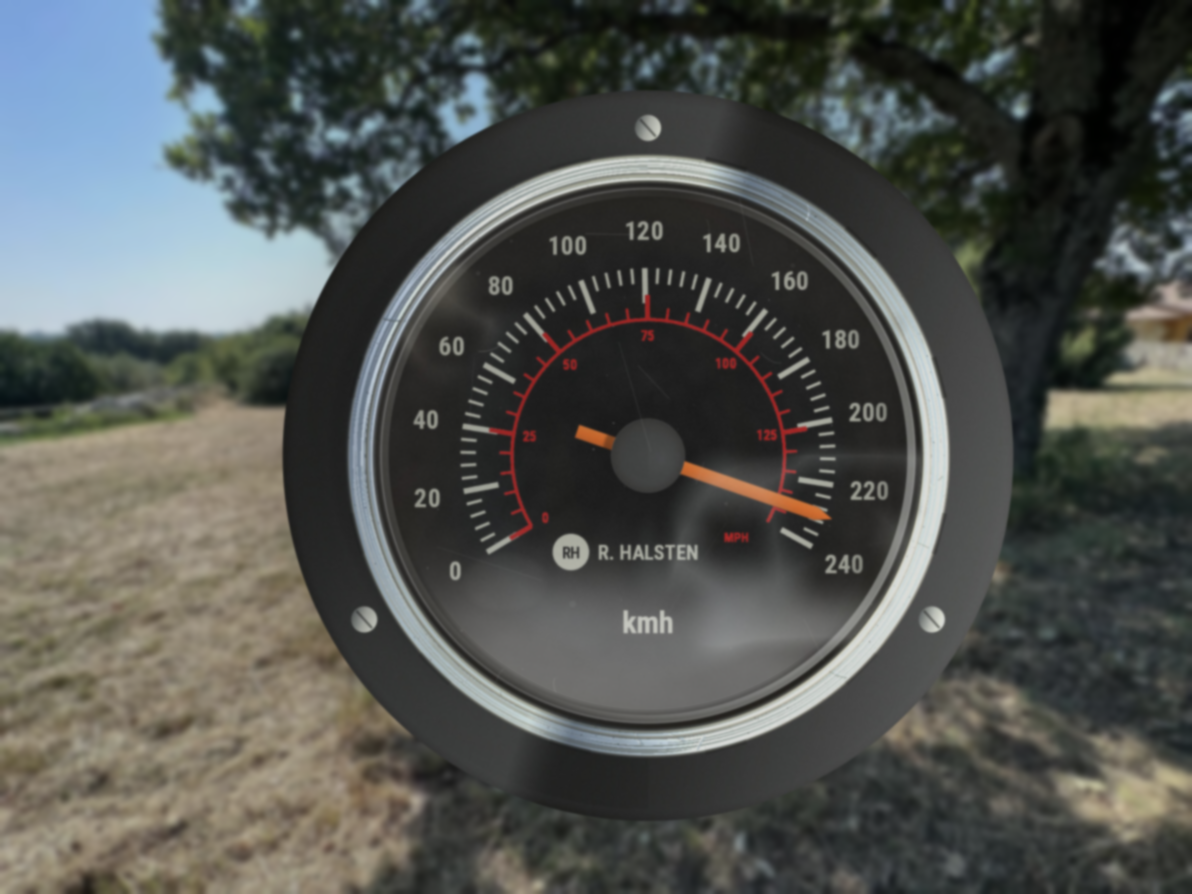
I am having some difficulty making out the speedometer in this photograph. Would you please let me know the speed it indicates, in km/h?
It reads 230 km/h
